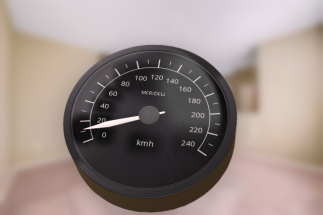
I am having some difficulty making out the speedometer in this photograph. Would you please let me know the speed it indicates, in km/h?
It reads 10 km/h
